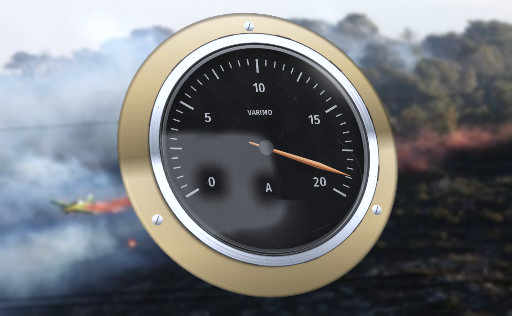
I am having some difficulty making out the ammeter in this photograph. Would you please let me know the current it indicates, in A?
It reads 19 A
